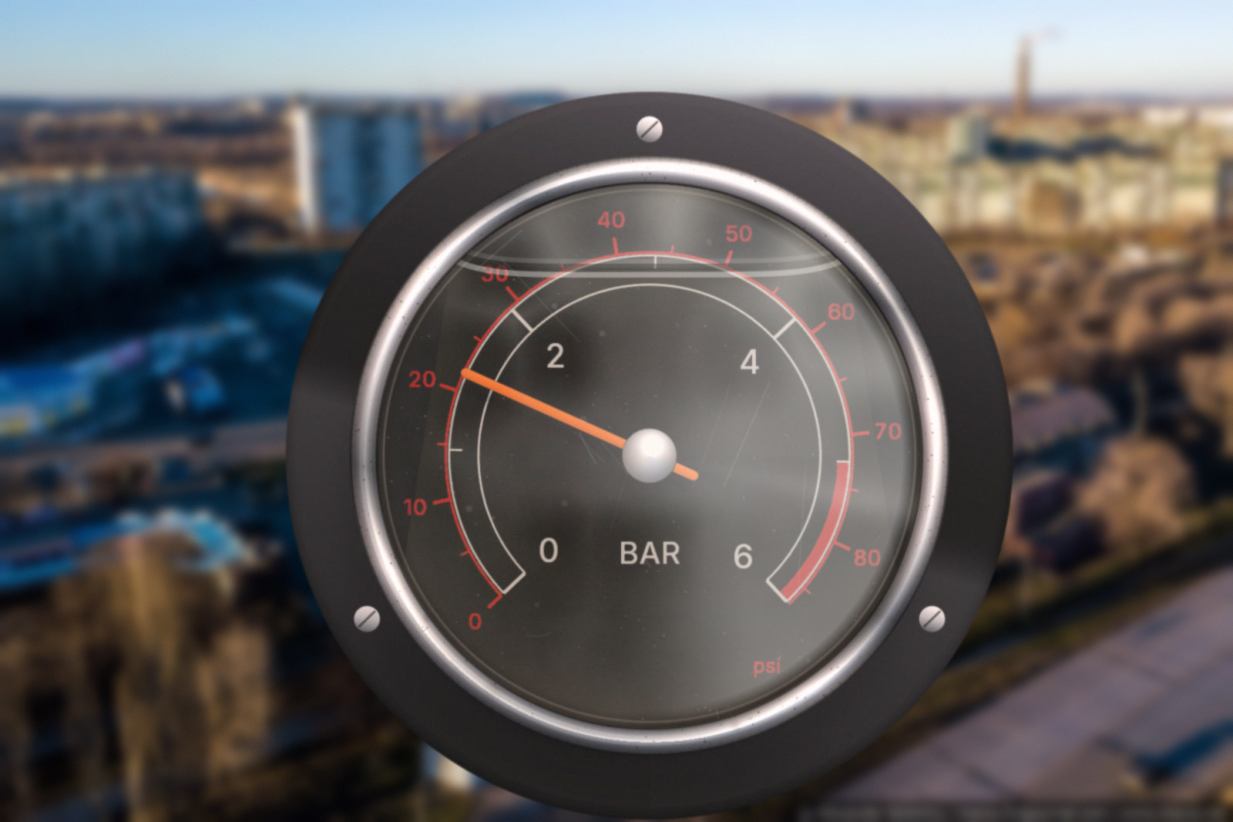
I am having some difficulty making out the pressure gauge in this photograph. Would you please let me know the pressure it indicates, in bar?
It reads 1.5 bar
